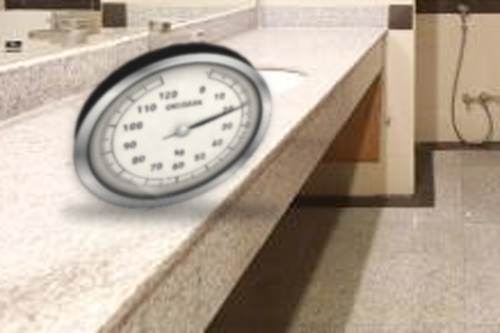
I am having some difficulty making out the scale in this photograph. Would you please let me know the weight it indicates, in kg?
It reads 20 kg
